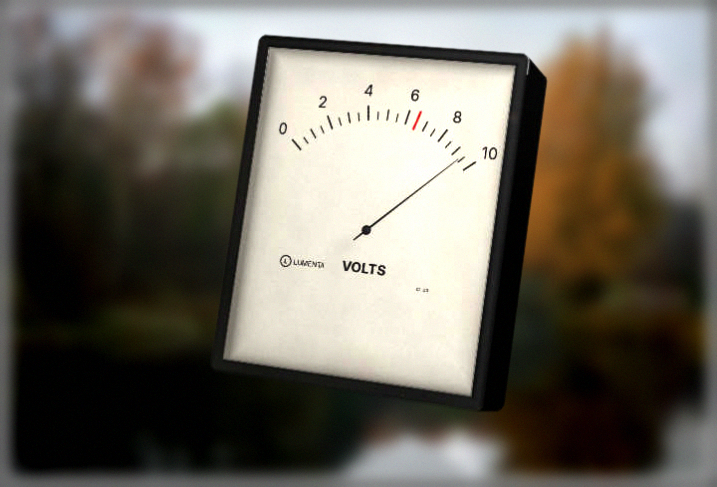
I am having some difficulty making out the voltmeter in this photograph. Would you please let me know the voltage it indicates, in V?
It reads 9.5 V
